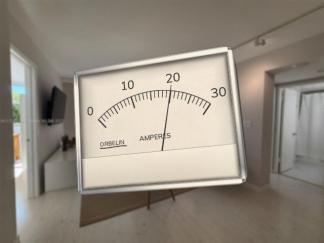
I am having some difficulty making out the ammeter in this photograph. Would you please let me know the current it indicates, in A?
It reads 20 A
